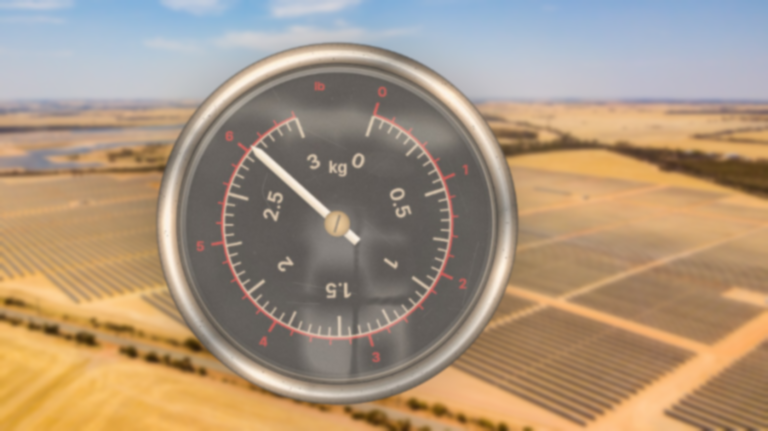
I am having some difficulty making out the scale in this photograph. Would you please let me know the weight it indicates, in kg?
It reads 2.75 kg
